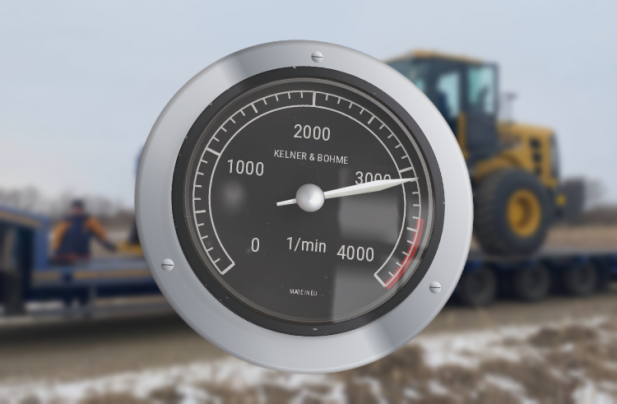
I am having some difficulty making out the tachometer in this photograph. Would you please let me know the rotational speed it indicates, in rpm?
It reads 3100 rpm
